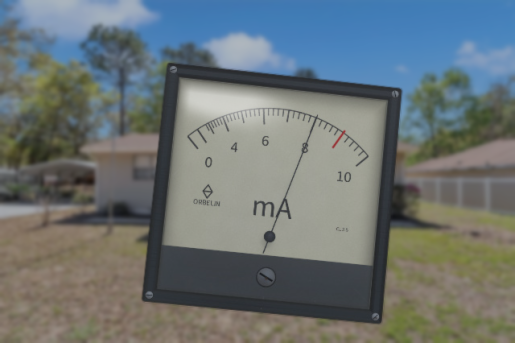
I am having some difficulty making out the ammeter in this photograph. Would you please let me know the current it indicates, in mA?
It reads 8 mA
